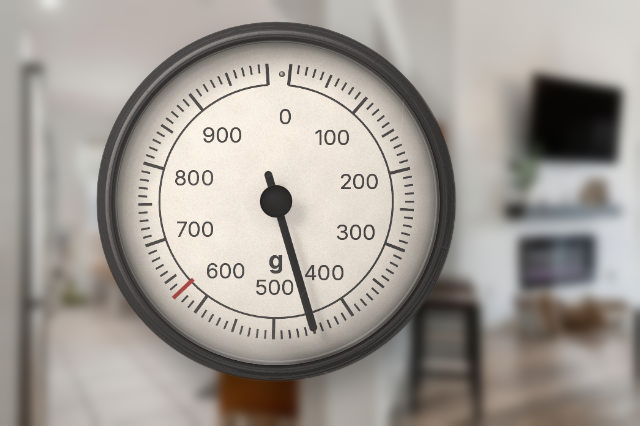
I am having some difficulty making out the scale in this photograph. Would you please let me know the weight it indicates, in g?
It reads 450 g
